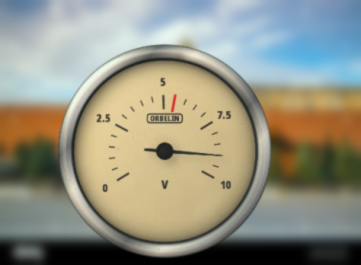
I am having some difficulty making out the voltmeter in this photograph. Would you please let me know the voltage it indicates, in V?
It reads 9 V
